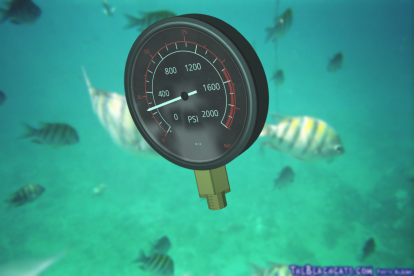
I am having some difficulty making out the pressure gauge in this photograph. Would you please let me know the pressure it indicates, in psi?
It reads 250 psi
